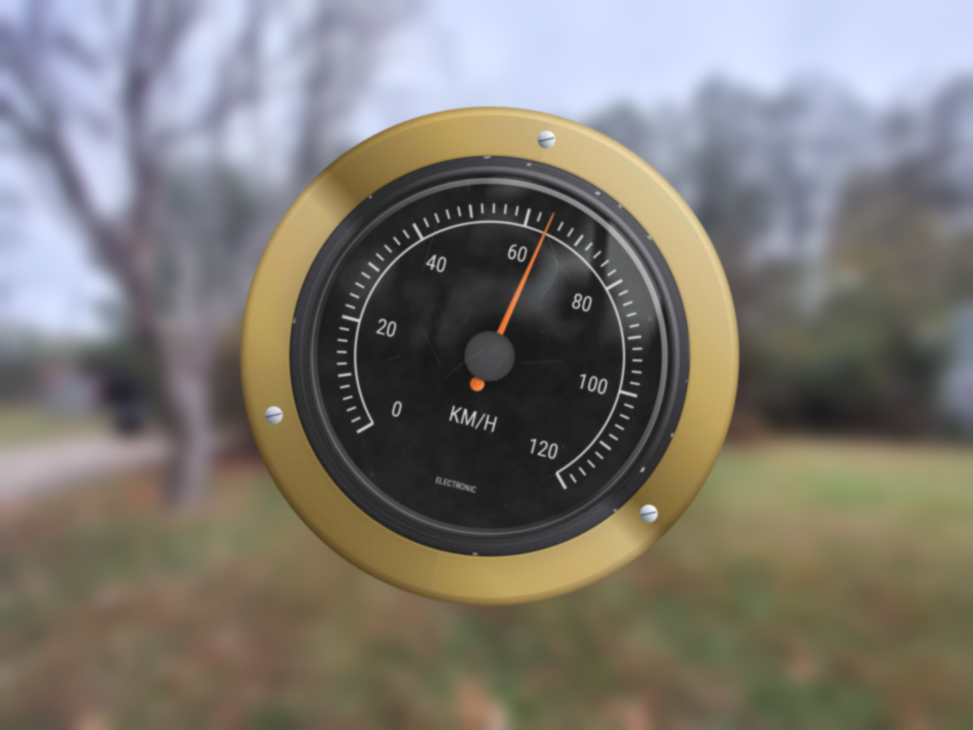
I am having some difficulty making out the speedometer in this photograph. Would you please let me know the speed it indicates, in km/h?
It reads 64 km/h
